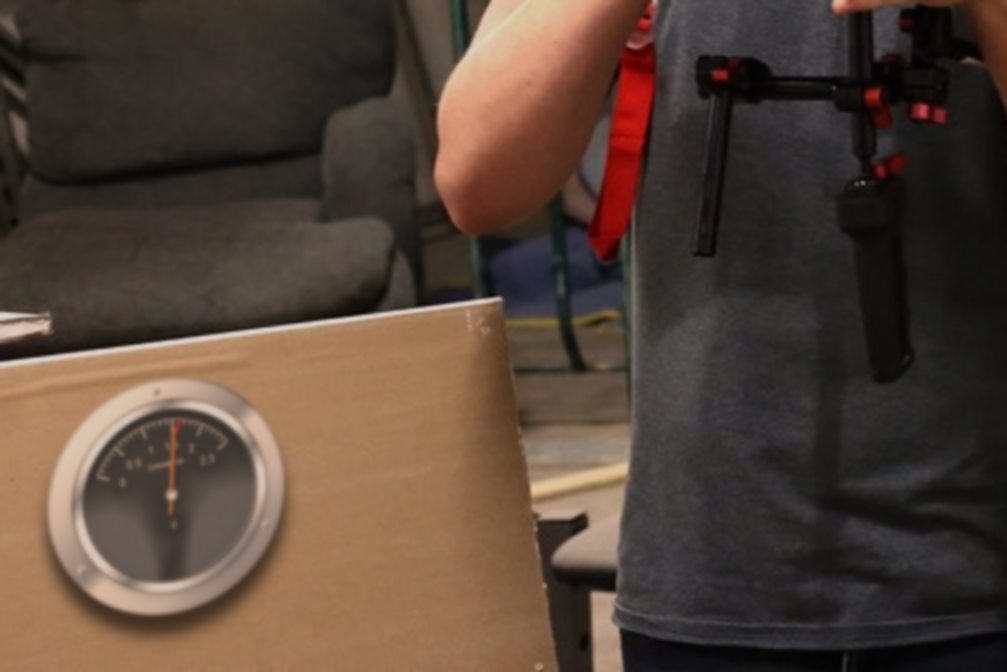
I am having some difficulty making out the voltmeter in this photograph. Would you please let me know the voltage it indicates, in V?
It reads 1.5 V
